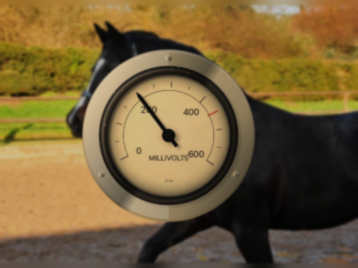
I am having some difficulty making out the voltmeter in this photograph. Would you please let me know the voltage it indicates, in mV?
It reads 200 mV
